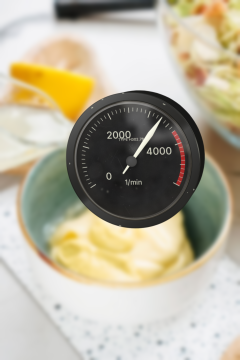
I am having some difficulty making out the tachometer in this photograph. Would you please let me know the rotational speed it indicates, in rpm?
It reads 3300 rpm
